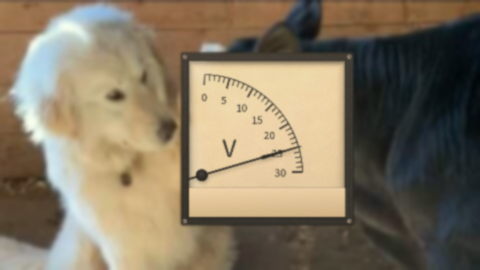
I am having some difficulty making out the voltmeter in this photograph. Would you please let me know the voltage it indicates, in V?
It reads 25 V
